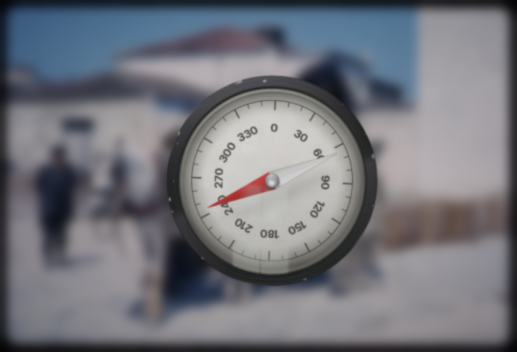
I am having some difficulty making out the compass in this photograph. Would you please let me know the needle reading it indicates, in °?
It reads 245 °
